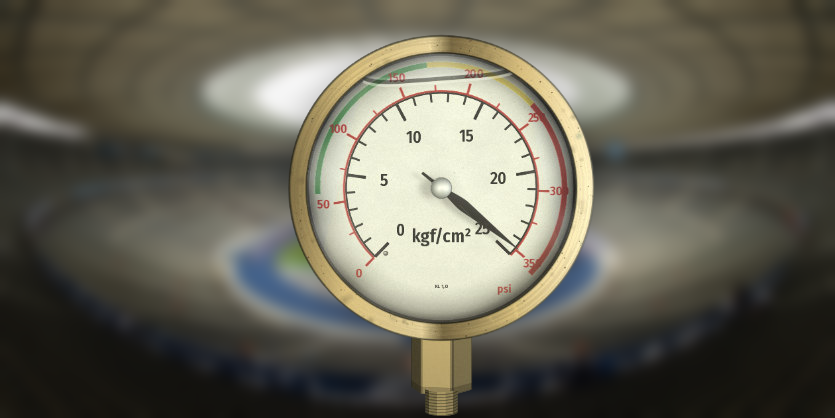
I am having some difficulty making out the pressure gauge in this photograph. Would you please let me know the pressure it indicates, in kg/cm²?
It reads 24.5 kg/cm²
